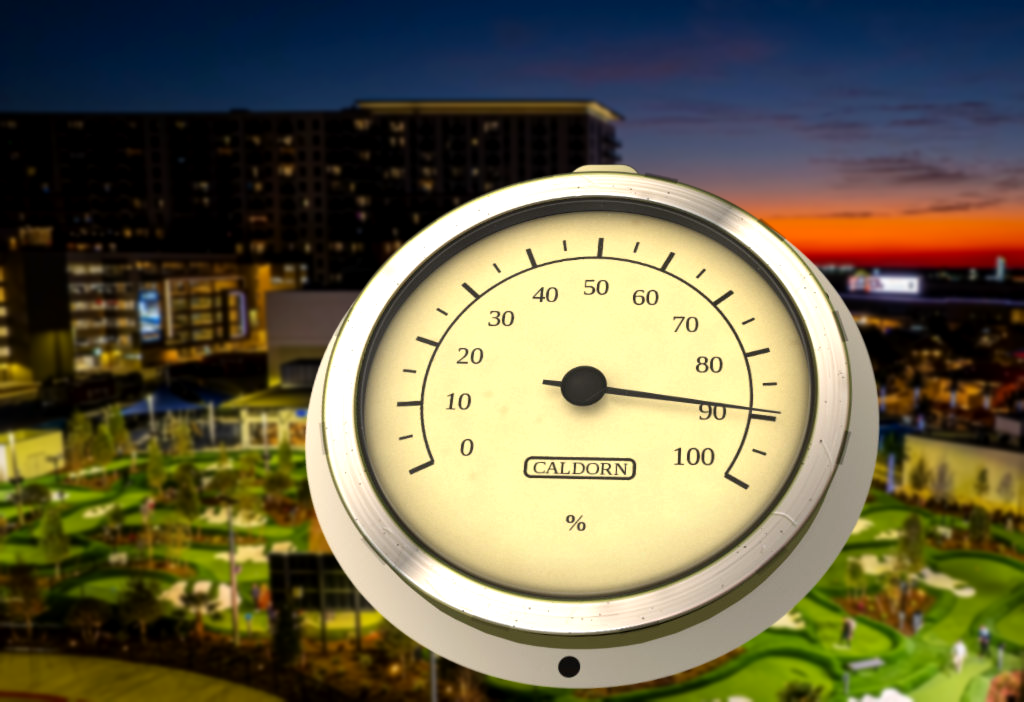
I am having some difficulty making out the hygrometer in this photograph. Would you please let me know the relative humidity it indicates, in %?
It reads 90 %
